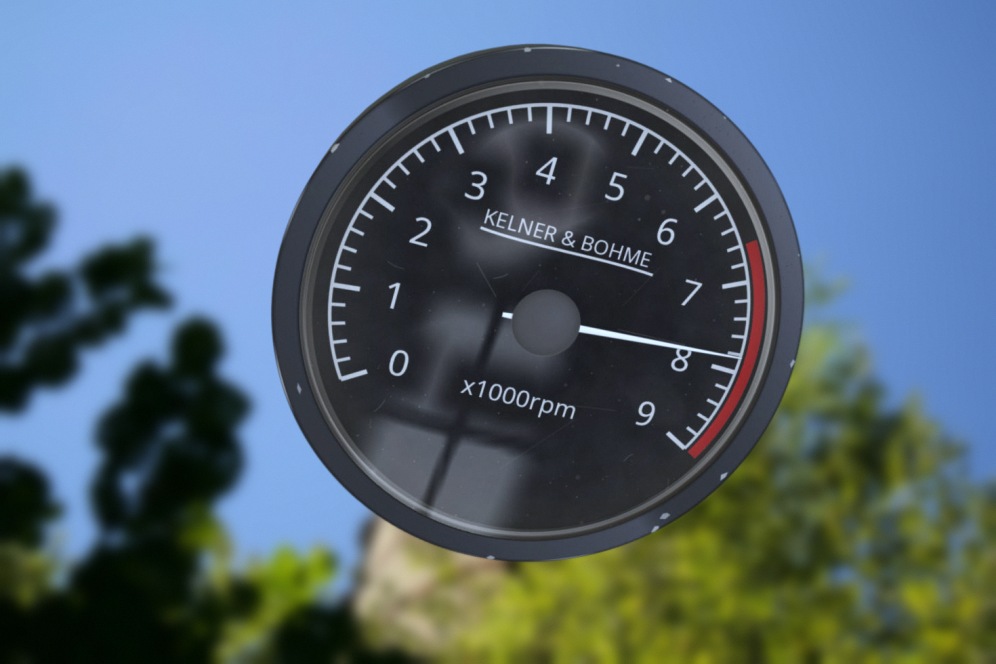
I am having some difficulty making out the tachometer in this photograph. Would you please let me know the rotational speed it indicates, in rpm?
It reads 7800 rpm
